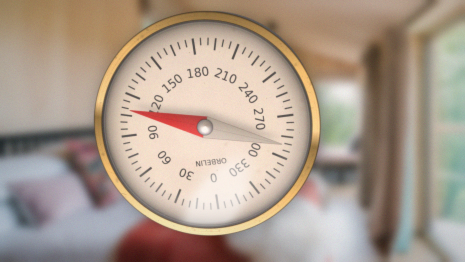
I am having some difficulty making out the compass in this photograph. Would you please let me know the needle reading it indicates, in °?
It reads 110 °
